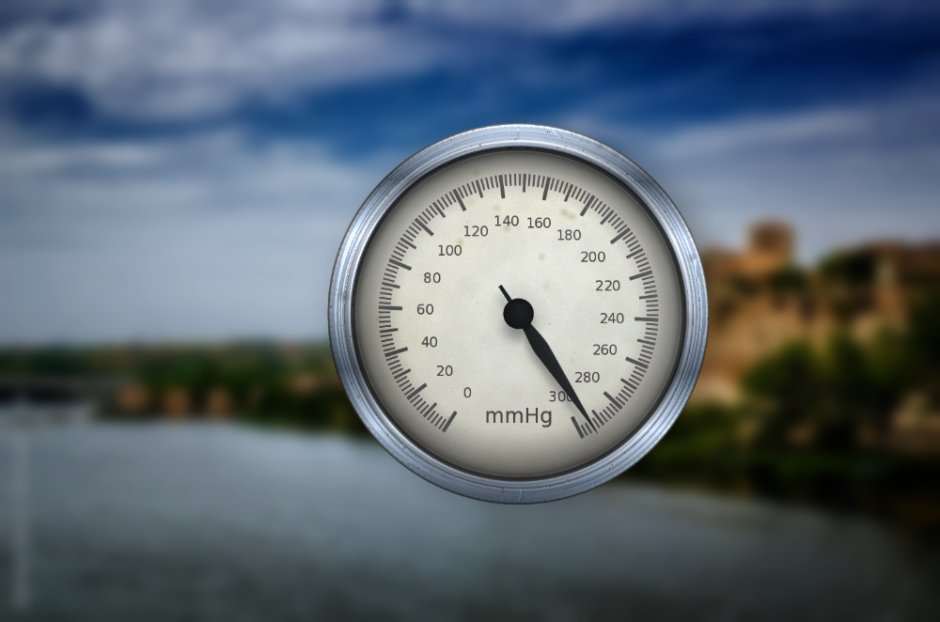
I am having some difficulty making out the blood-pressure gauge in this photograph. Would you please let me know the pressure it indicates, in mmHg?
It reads 294 mmHg
